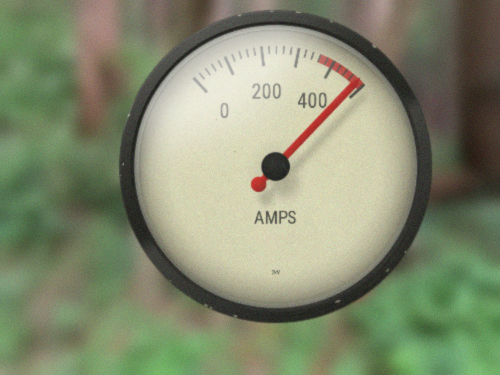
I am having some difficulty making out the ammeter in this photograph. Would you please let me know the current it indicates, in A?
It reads 480 A
